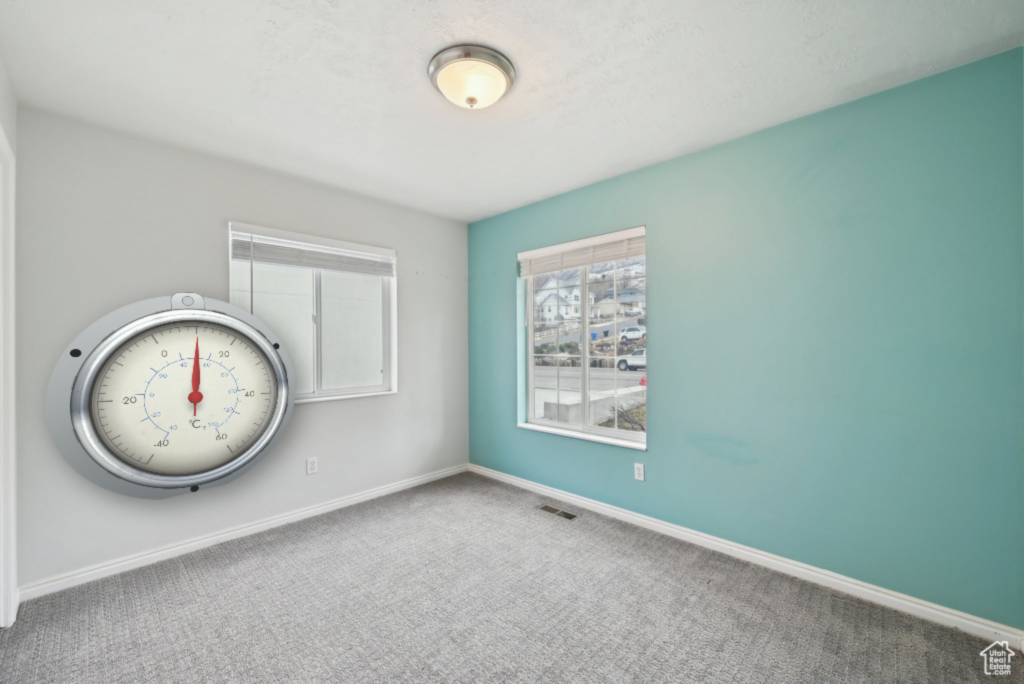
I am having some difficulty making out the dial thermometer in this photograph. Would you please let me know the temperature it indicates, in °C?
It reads 10 °C
